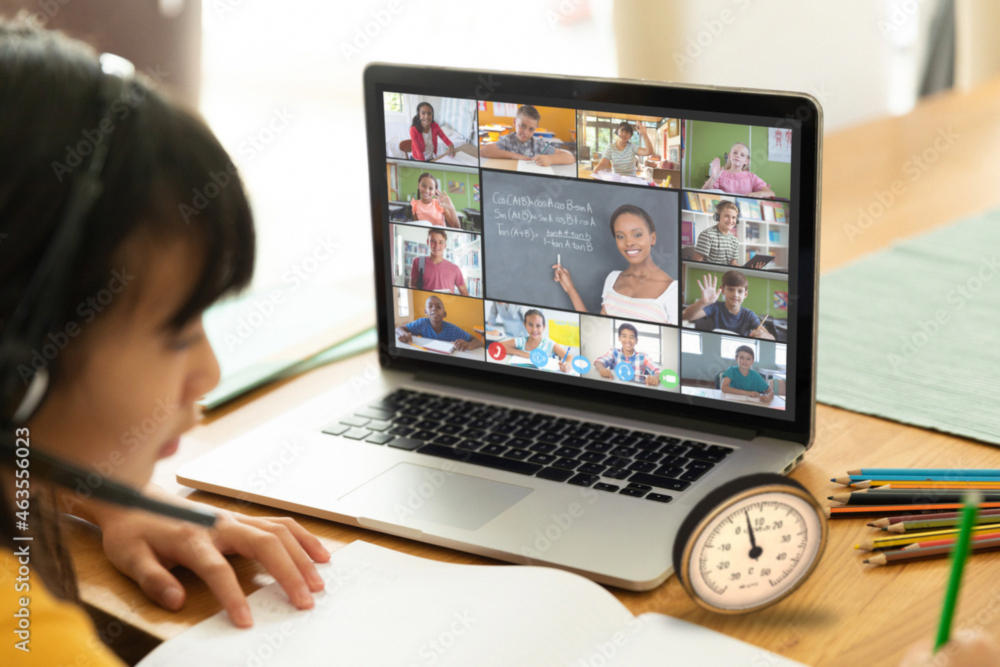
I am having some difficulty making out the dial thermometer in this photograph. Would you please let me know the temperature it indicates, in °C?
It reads 5 °C
